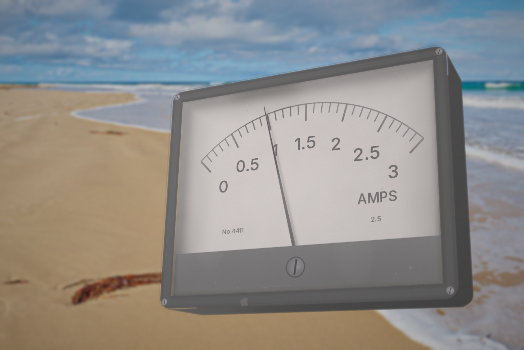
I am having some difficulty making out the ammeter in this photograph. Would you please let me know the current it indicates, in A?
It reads 1 A
